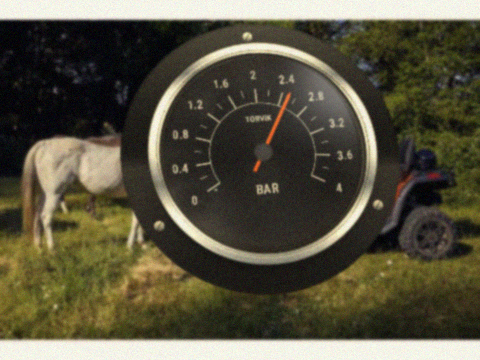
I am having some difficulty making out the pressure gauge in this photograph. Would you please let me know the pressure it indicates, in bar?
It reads 2.5 bar
